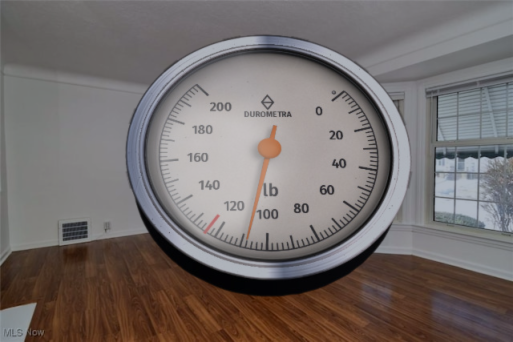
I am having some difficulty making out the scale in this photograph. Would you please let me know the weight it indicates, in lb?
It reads 108 lb
